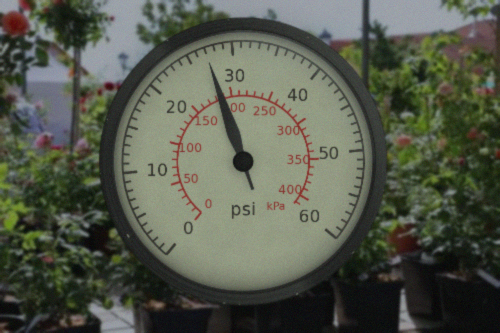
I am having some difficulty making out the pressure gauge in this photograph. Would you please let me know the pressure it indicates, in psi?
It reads 27 psi
